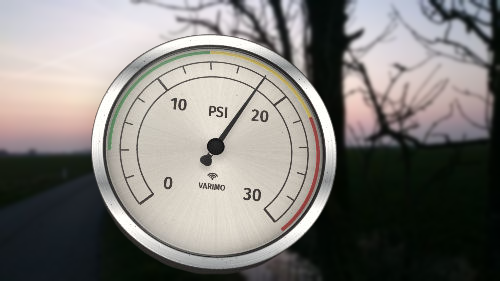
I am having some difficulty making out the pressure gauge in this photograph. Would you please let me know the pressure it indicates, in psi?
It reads 18 psi
